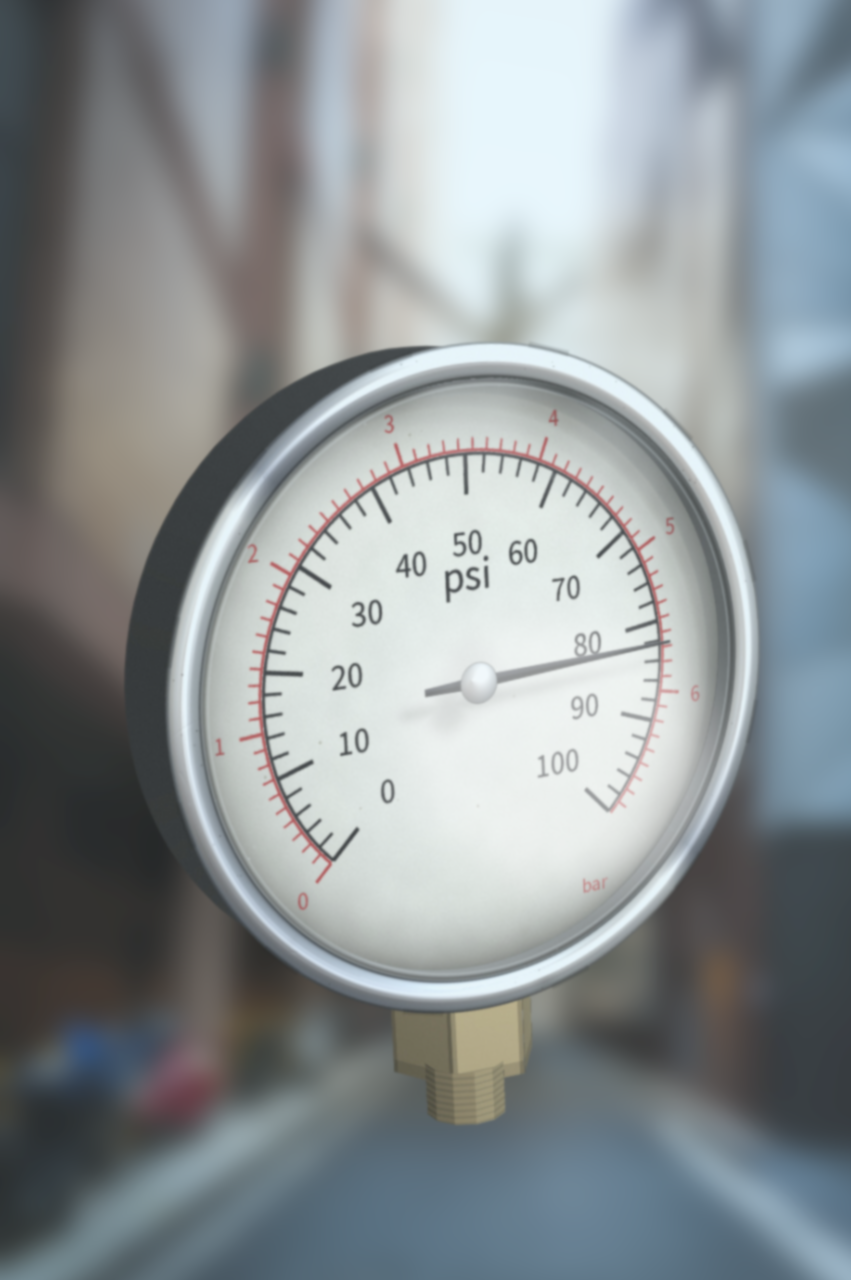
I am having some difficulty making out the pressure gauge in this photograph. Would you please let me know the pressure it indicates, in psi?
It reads 82 psi
